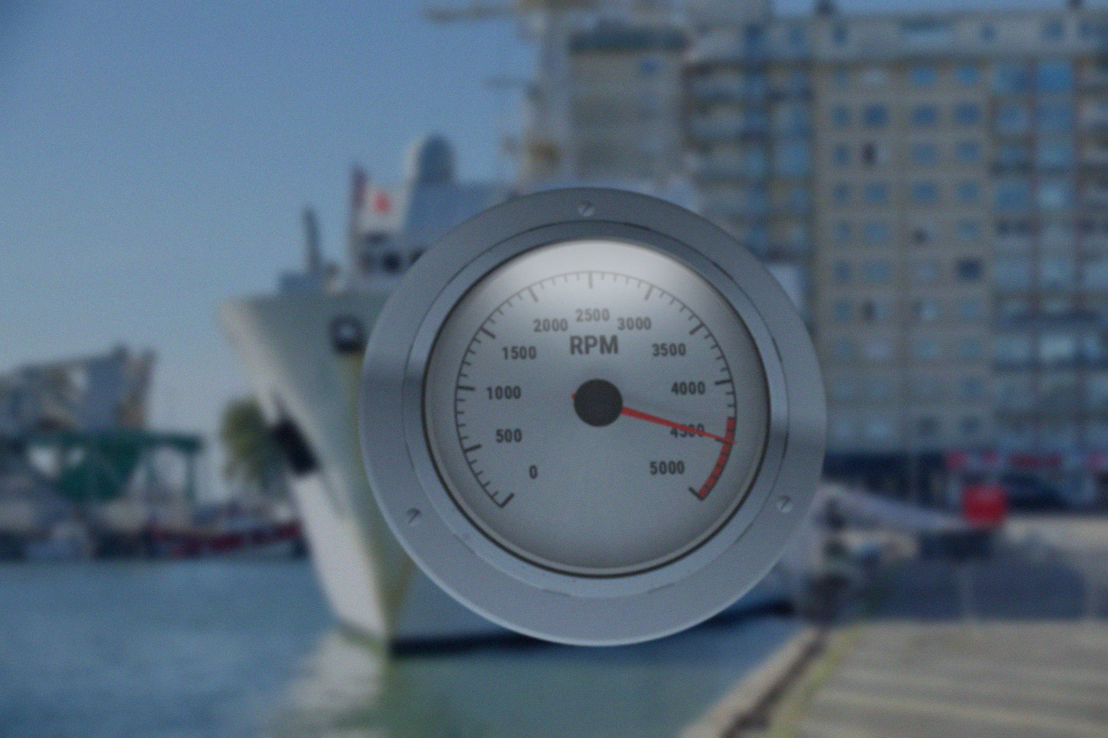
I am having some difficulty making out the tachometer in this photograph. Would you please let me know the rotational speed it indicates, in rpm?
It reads 4500 rpm
